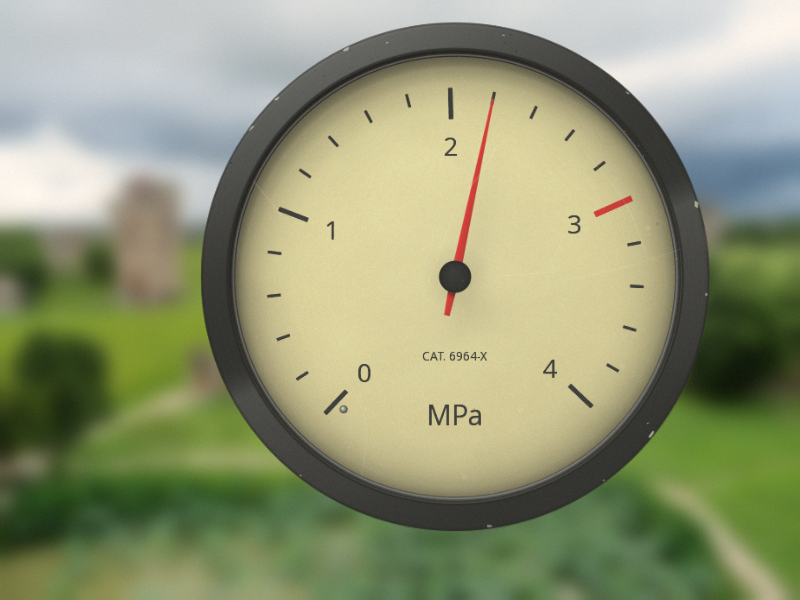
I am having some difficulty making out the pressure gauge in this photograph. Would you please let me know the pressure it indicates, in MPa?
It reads 2.2 MPa
